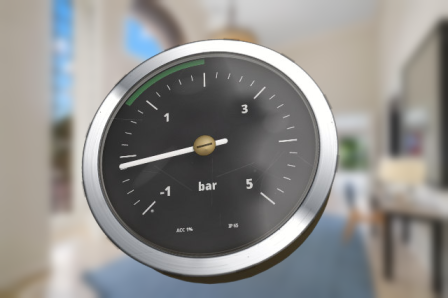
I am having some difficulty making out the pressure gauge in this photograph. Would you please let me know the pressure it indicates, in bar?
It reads -0.2 bar
